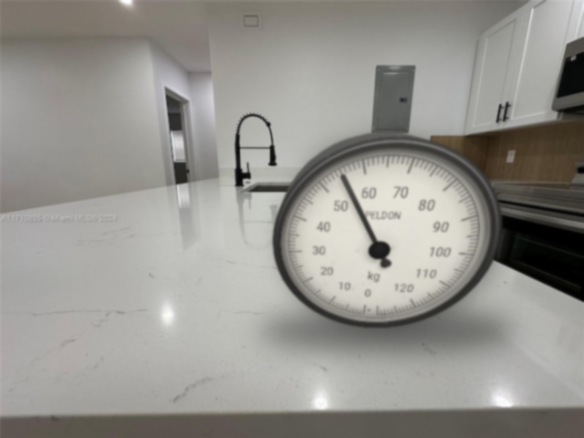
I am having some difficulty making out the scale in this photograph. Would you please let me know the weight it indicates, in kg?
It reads 55 kg
